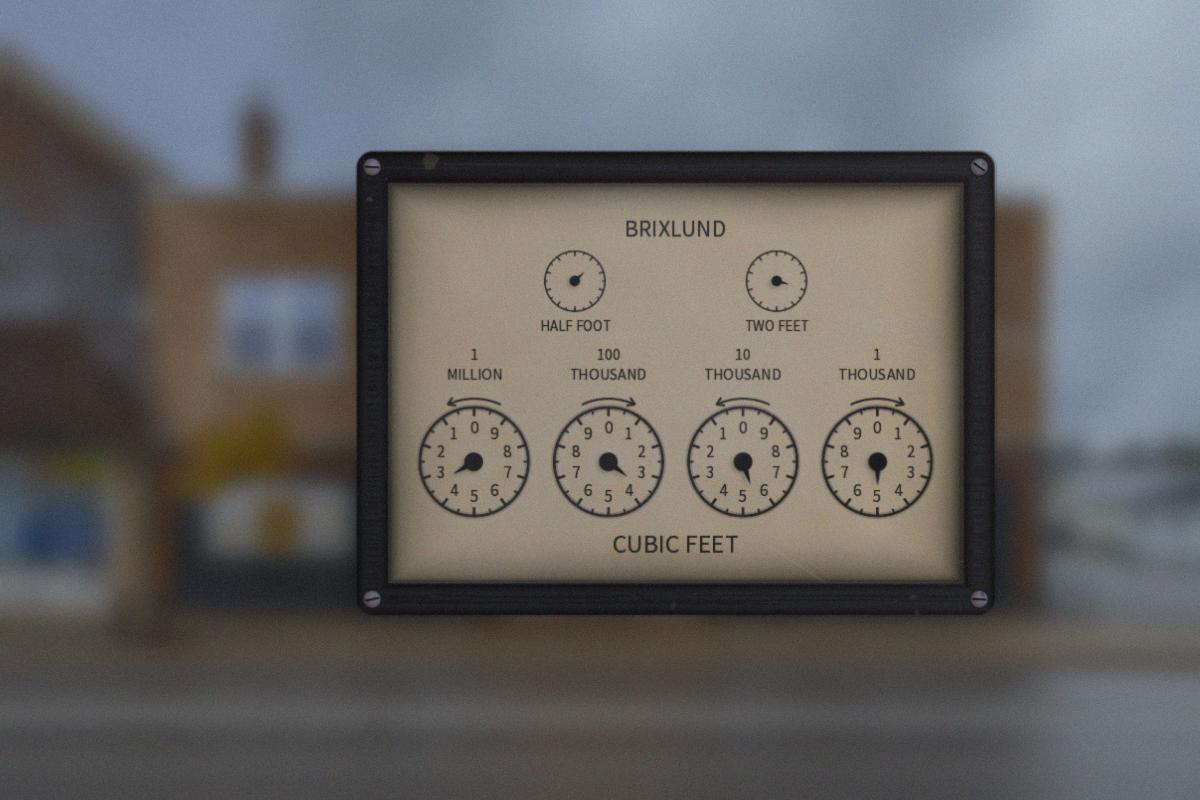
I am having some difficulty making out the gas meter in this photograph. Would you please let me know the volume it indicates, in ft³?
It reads 335500 ft³
